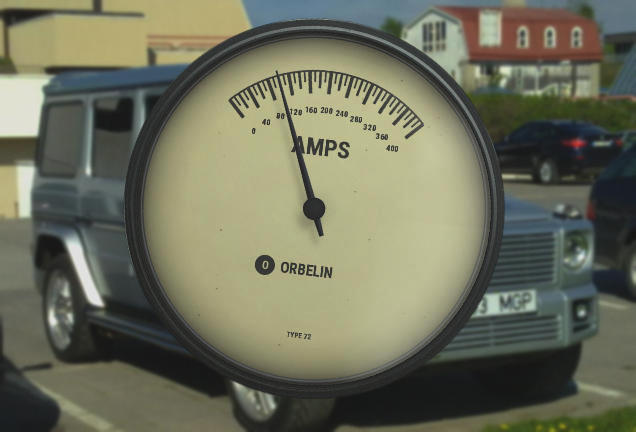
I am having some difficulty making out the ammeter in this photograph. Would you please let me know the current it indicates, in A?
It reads 100 A
